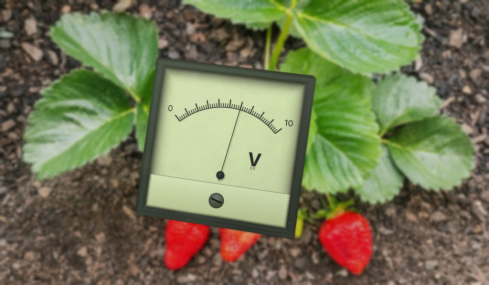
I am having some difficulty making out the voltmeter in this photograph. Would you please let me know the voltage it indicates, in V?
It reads 6 V
